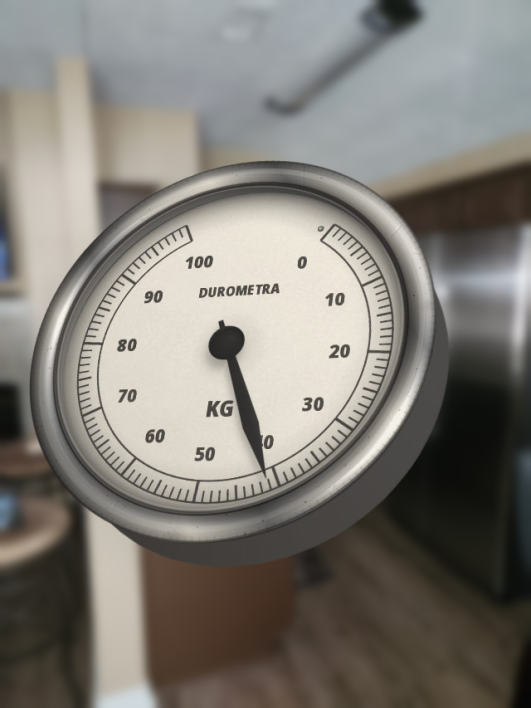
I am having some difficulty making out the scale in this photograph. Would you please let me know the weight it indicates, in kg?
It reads 41 kg
